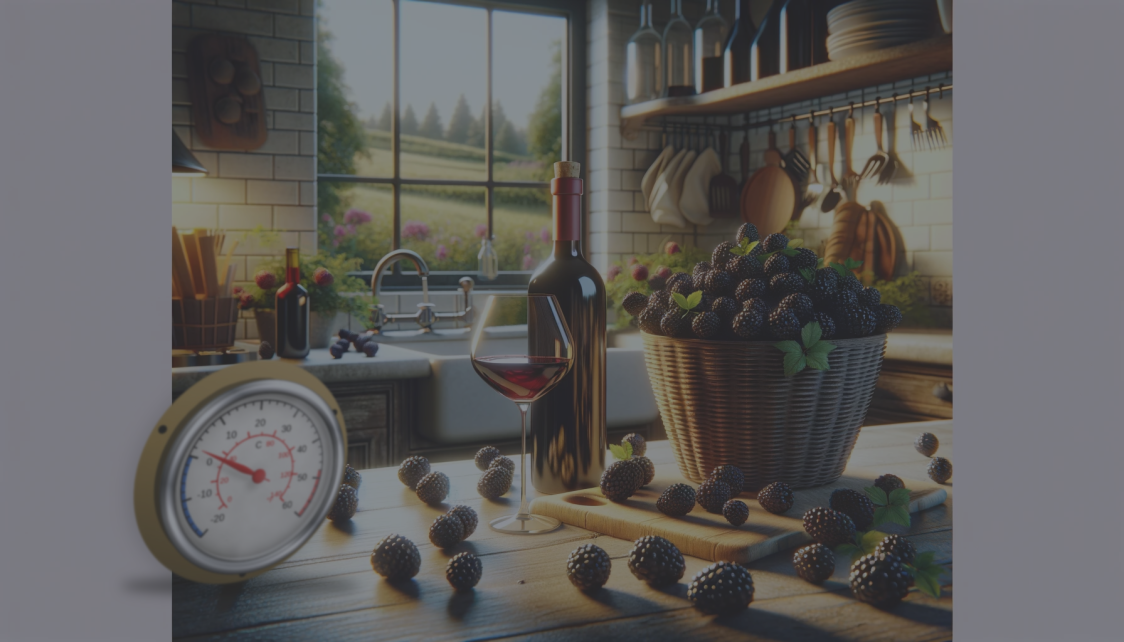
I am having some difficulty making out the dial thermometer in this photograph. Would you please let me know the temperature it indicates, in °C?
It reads 2 °C
